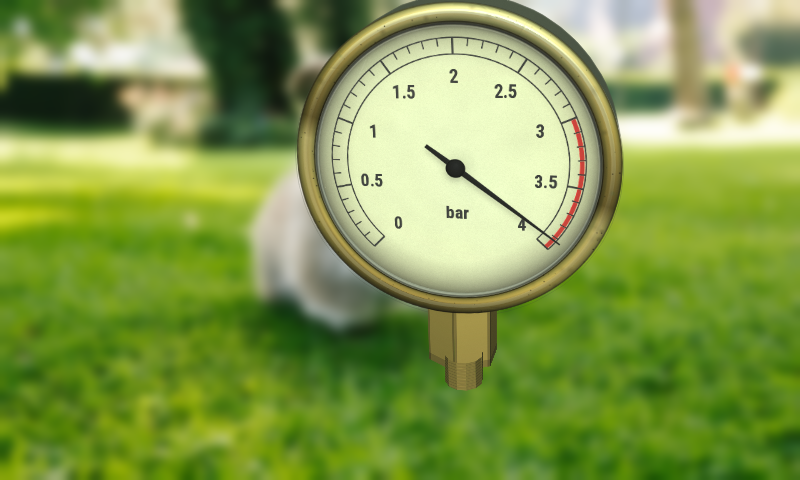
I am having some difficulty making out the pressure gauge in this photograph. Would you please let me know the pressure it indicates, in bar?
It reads 3.9 bar
